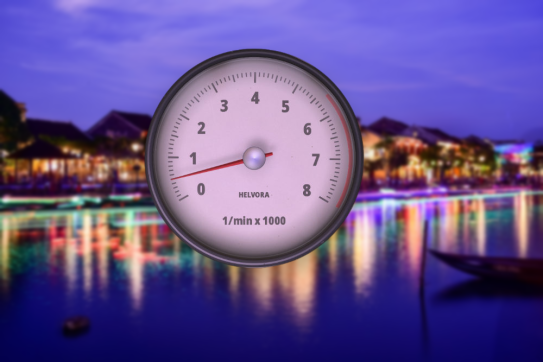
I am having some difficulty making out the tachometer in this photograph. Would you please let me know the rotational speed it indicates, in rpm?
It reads 500 rpm
